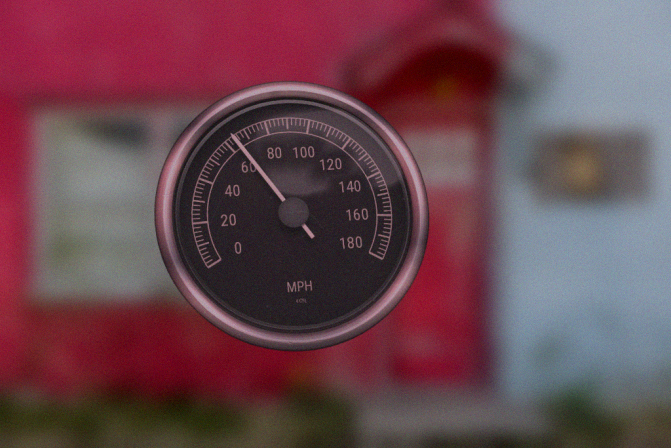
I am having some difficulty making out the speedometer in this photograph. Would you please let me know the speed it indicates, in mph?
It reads 64 mph
